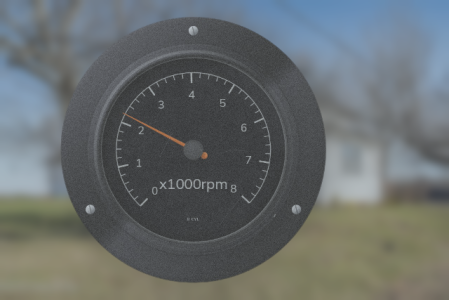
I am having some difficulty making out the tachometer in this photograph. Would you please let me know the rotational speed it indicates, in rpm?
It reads 2200 rpm
